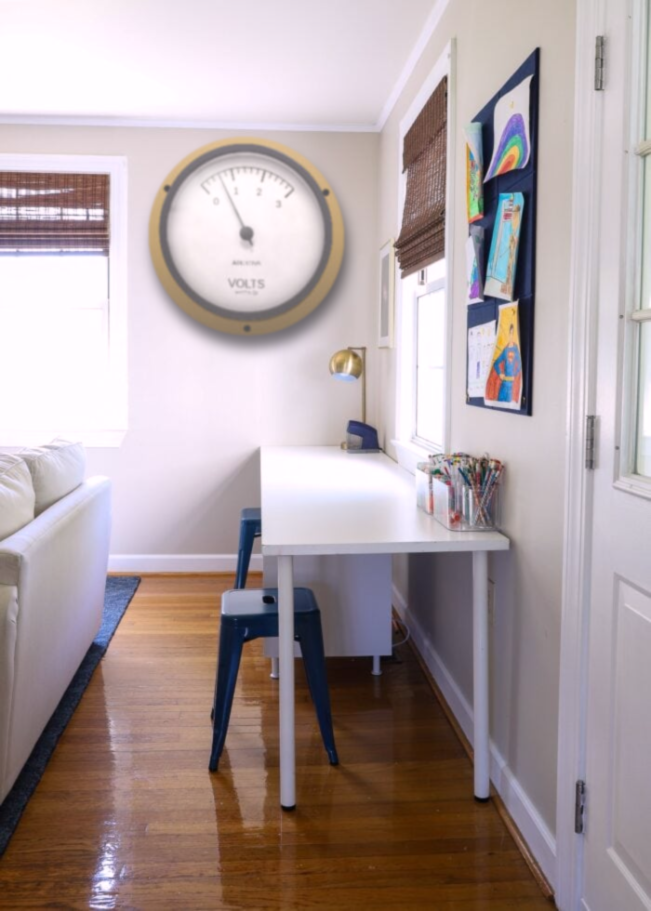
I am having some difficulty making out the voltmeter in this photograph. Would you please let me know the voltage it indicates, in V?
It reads 0.6 V
